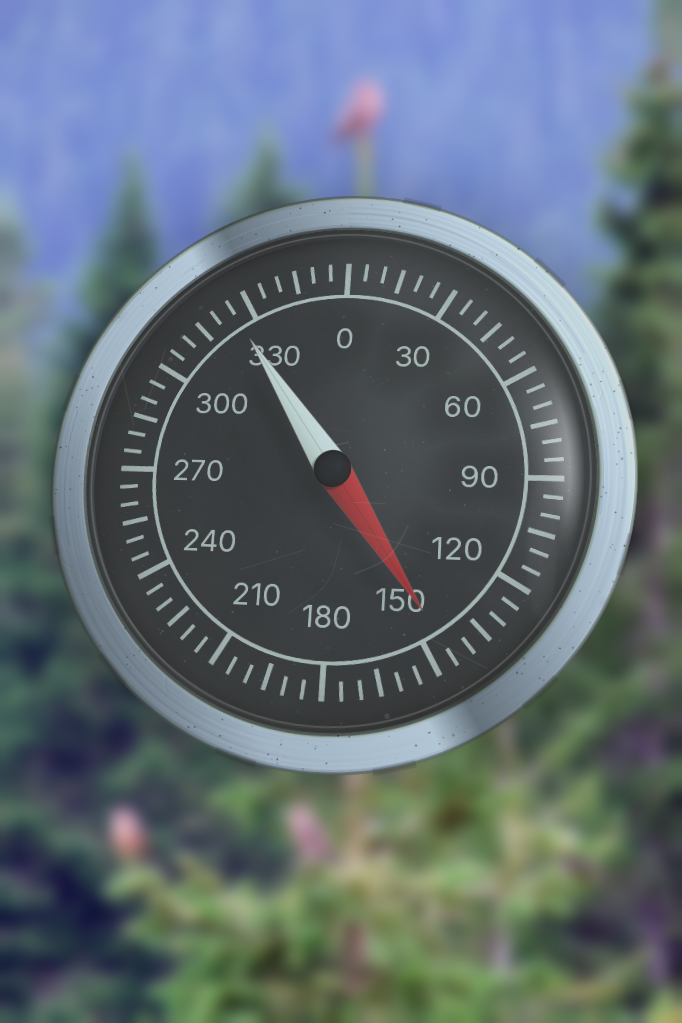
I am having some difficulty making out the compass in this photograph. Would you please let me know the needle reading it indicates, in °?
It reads 145 °
